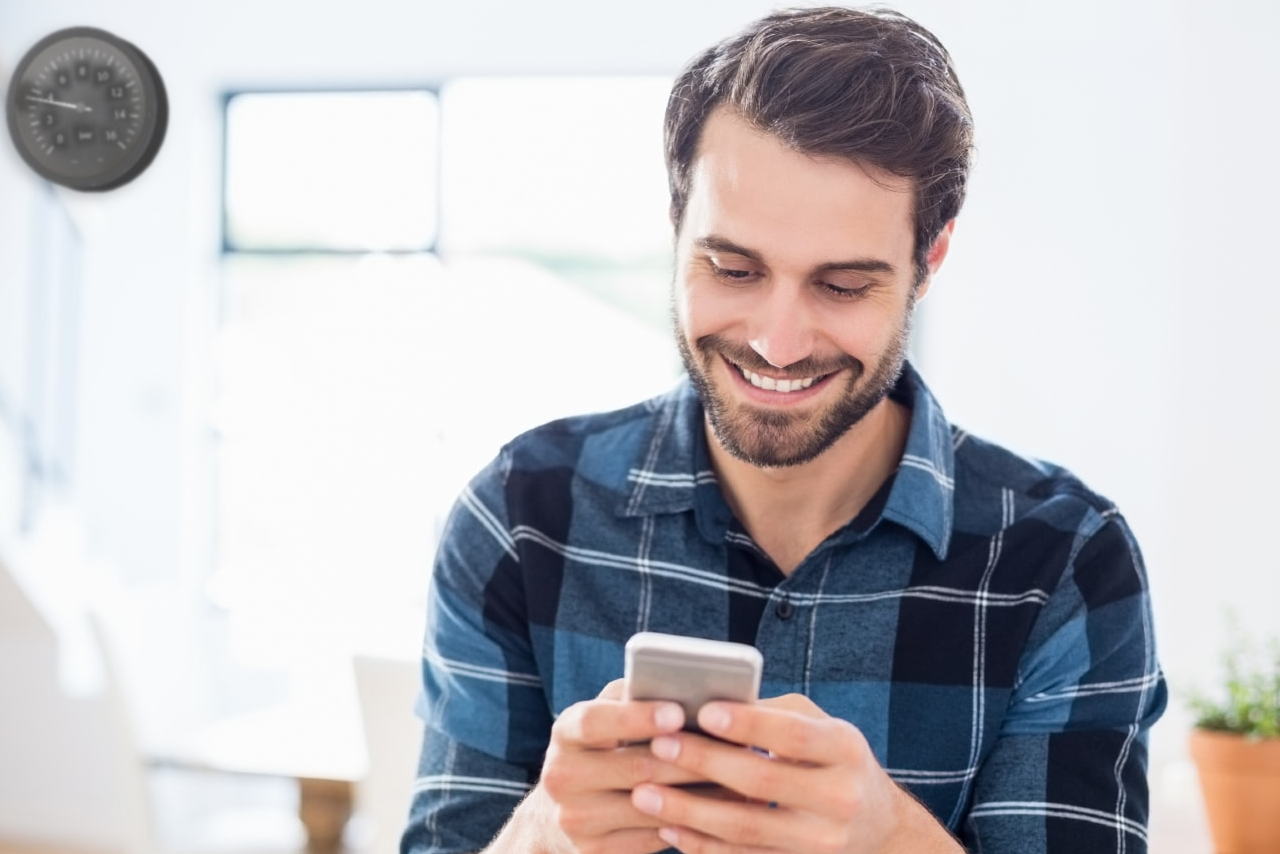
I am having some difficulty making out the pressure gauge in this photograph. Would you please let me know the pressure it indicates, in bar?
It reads 3.5 bar
